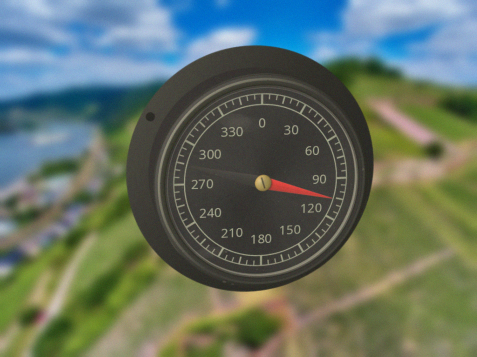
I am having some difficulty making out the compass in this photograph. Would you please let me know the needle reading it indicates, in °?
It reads 105 °
